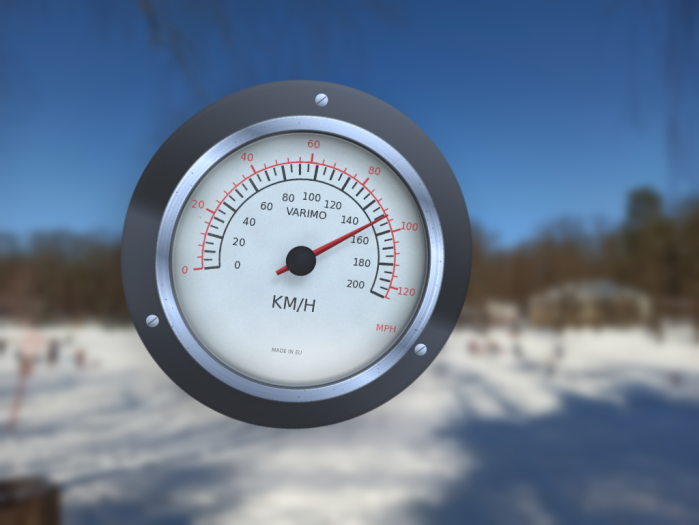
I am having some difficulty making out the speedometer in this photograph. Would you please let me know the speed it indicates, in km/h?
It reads 150 km/h
